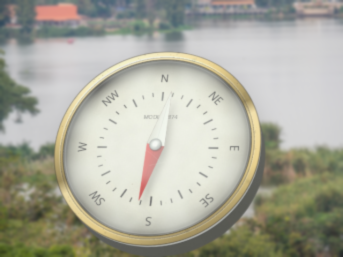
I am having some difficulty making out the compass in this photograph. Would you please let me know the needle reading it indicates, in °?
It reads 190 °
